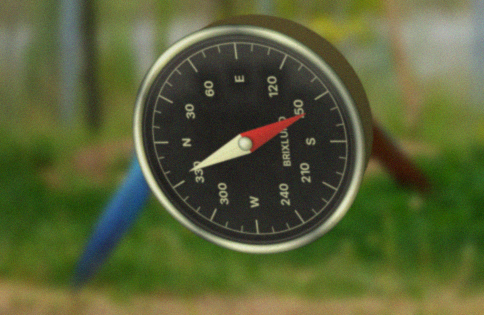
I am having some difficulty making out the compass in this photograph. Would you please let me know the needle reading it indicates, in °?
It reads 155 °
